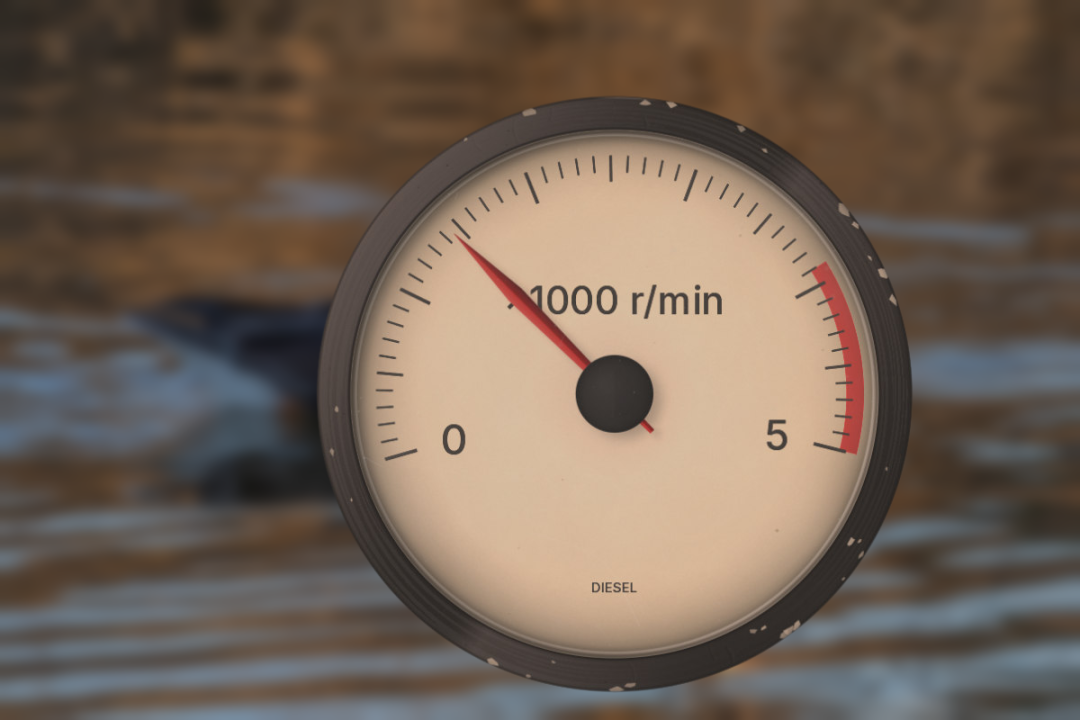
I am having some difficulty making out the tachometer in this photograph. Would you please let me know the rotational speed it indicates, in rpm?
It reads 1450 rpm
